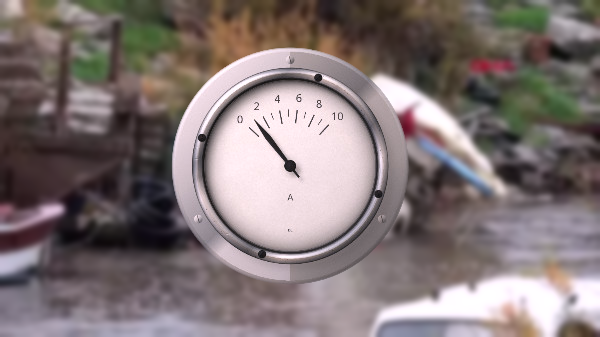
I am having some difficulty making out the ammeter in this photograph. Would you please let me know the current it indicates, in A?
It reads 1 A
